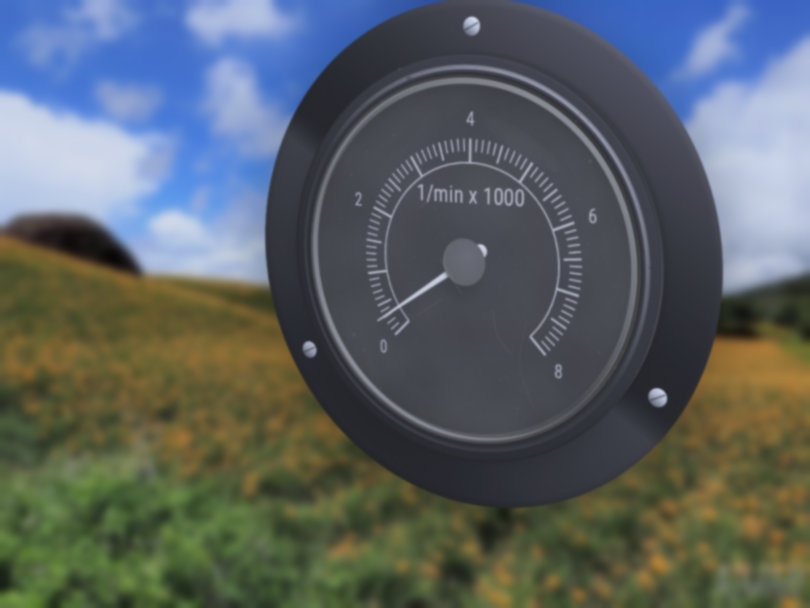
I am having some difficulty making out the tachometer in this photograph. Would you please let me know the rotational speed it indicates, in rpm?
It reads 300 rpm
